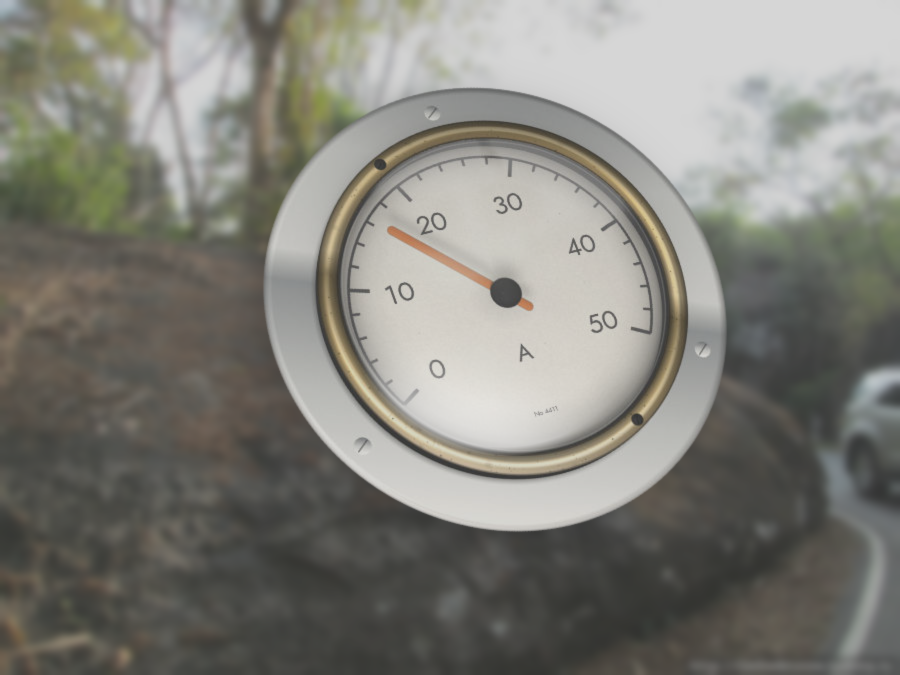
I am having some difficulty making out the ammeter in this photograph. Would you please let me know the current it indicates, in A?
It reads 16 A
